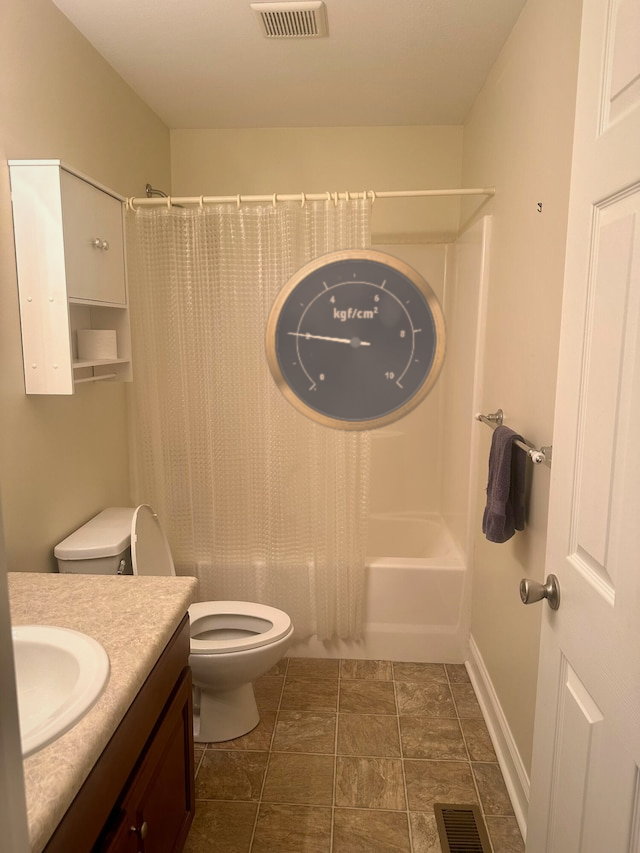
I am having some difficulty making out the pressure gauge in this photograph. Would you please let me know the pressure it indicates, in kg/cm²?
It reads 2 kg/cm²
